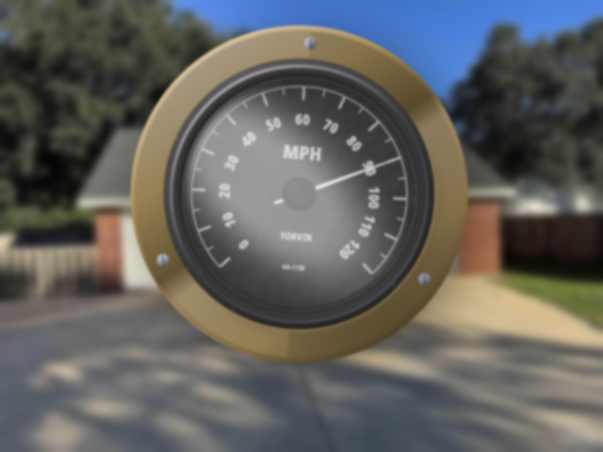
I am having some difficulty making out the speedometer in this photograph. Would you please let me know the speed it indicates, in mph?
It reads 90 mph
